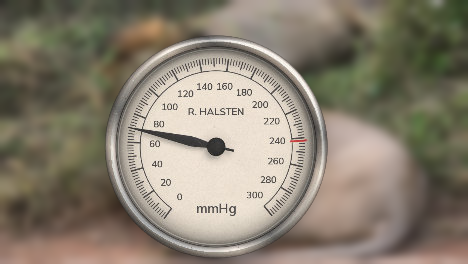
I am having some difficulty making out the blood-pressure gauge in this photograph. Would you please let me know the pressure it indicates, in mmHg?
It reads 70 mmHg
